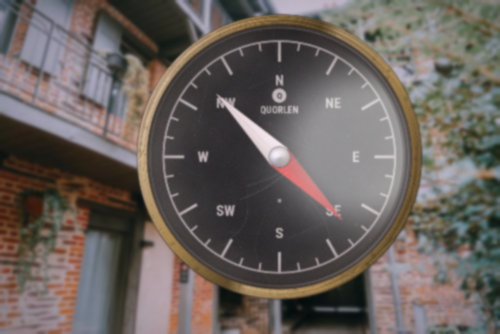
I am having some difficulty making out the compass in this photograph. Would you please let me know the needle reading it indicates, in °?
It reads 135 °
